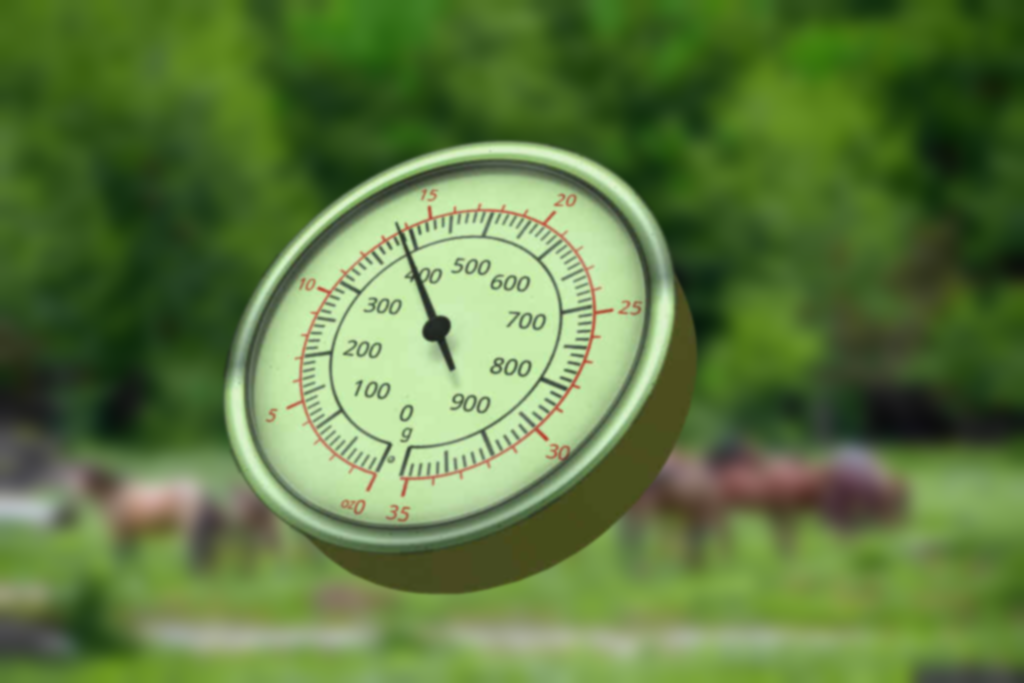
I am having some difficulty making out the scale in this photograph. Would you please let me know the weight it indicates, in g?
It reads 390 g
